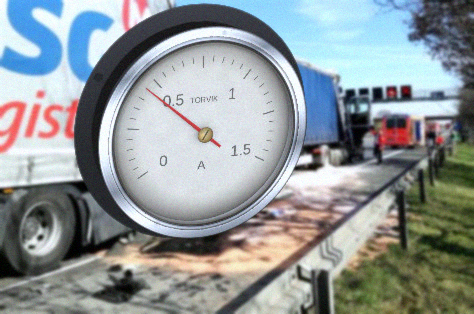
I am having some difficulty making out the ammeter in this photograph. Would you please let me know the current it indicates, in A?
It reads 0.45 A
